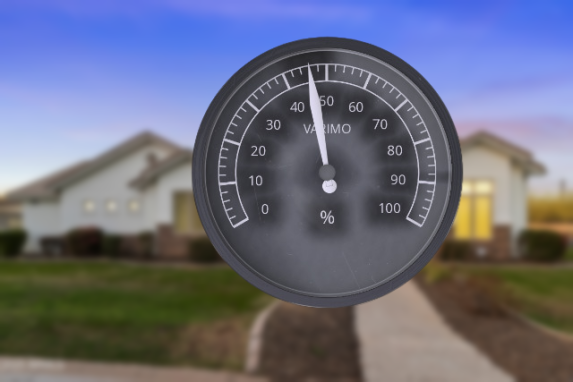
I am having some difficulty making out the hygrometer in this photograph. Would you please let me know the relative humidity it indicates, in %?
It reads 46 %
